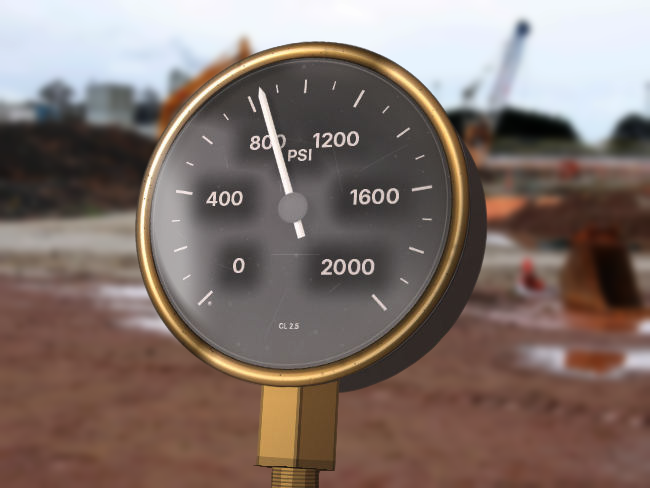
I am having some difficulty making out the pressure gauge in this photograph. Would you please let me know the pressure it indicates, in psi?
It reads 850 psi
